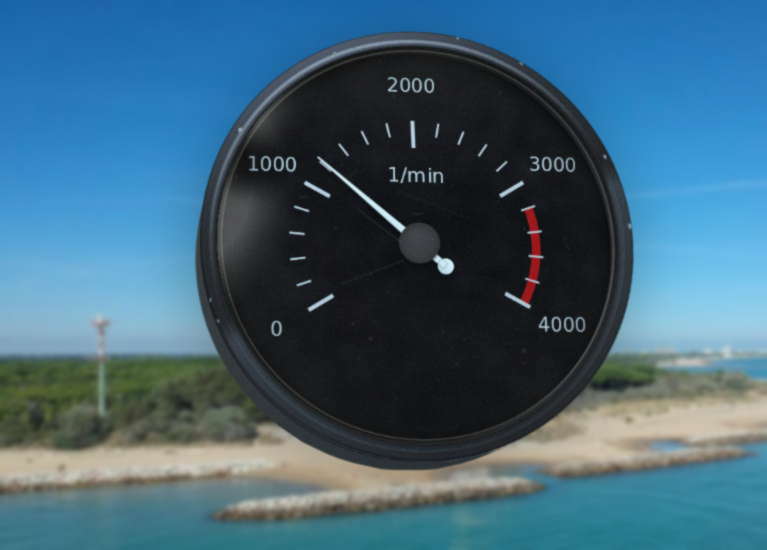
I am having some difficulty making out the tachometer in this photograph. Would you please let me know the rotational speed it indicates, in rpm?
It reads 1200 rpm
